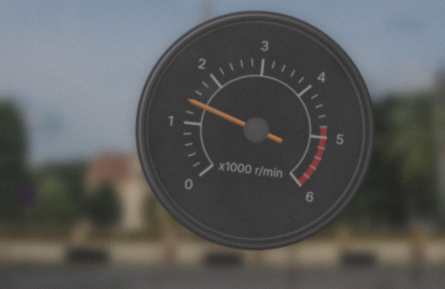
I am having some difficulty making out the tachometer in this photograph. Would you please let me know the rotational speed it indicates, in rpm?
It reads 1400 rpm
